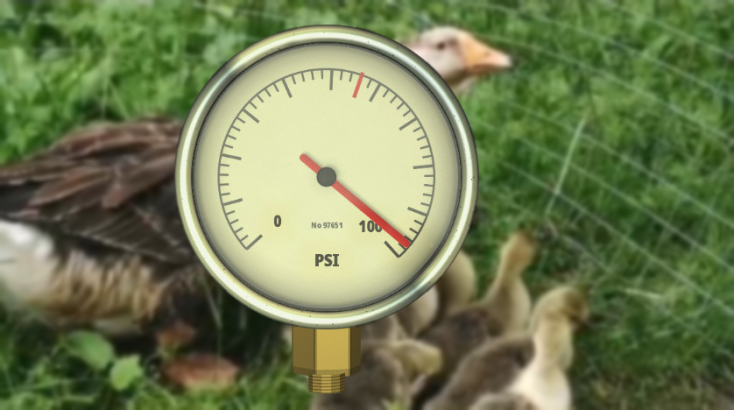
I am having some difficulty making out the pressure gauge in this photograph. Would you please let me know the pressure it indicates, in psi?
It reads 97 psi
